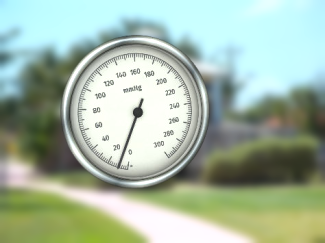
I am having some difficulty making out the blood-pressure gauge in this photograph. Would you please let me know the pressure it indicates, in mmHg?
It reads 10 mmHg
